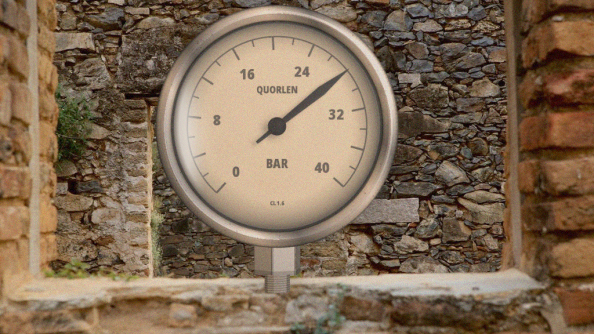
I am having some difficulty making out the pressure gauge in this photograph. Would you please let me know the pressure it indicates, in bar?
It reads 28 bar
